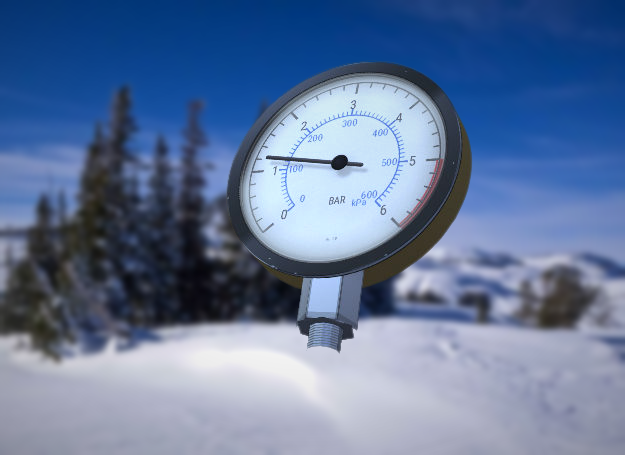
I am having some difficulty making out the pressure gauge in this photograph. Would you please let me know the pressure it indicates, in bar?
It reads 1.2 bar
